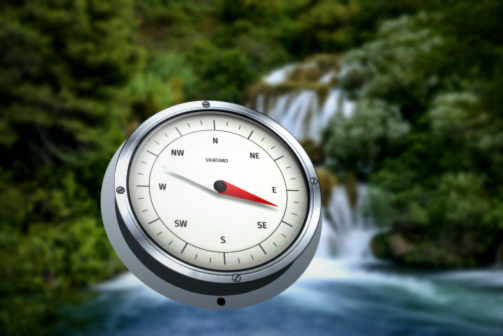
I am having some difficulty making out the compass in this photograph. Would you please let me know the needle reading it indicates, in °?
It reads 110 °
